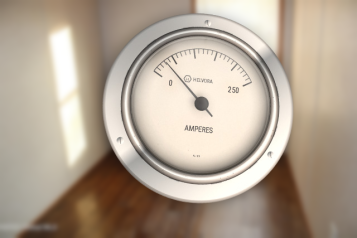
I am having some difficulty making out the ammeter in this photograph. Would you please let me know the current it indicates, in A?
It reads 30 A
